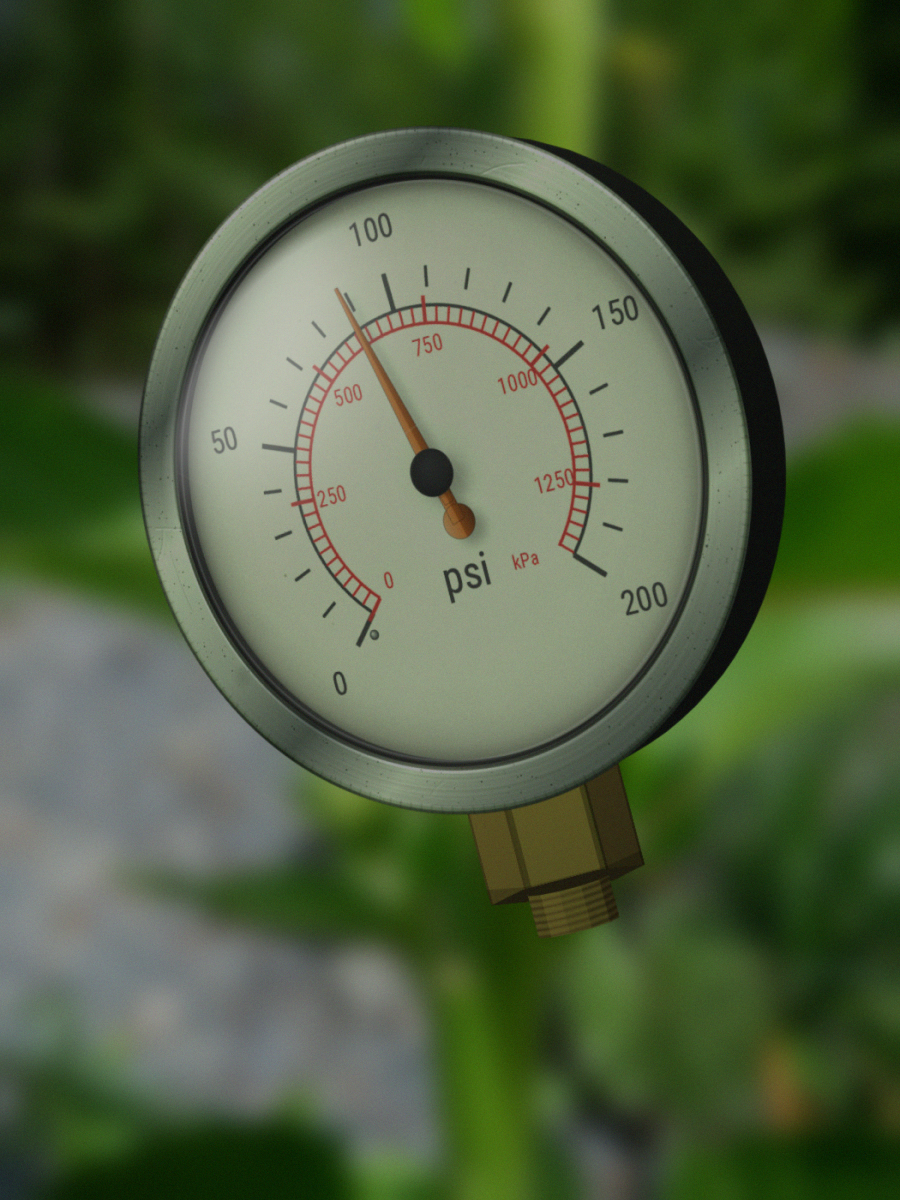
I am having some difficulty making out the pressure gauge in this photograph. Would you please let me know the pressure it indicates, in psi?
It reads 90 psi
